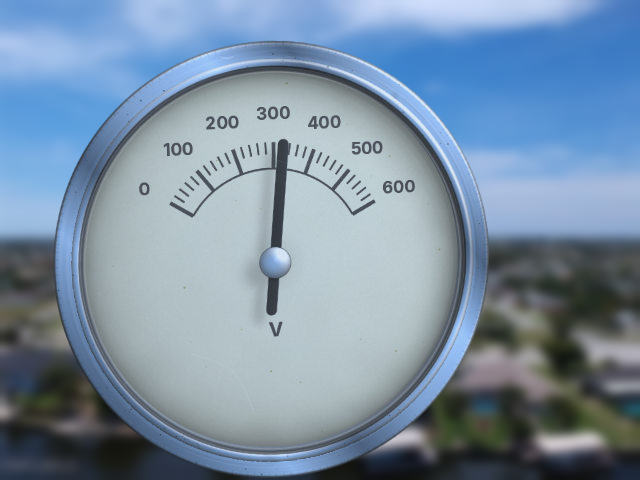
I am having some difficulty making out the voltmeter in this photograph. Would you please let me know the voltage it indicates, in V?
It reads 320 V
